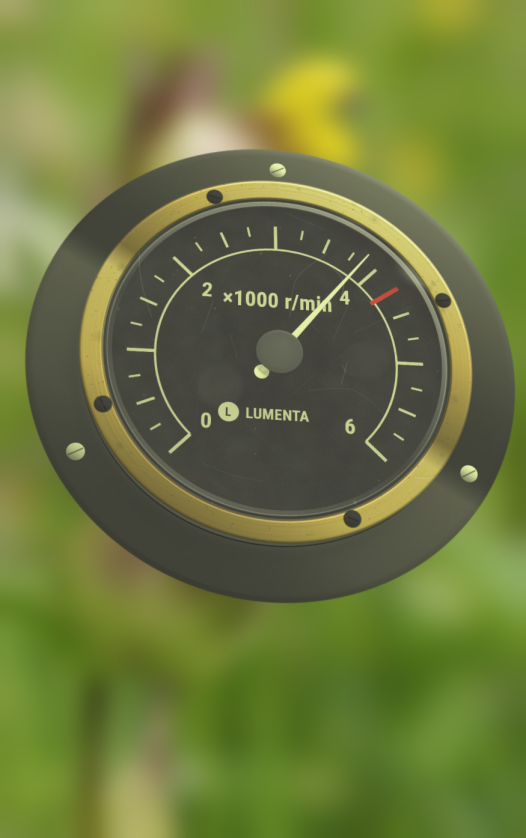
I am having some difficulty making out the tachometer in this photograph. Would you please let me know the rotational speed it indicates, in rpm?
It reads 3875 rpm
